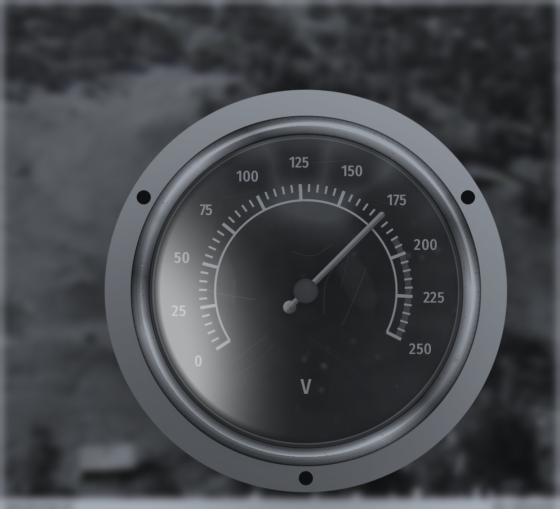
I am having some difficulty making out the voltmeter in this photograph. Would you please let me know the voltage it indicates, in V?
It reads 175 V
